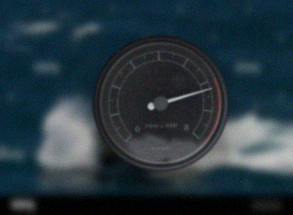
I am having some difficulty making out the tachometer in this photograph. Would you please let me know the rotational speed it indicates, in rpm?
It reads 6250 rpm
